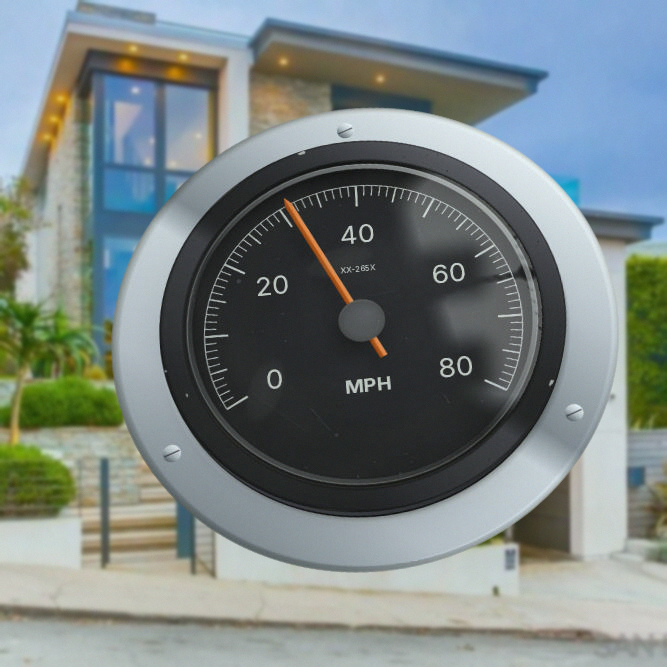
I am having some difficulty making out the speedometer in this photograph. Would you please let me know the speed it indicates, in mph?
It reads 31 mph
